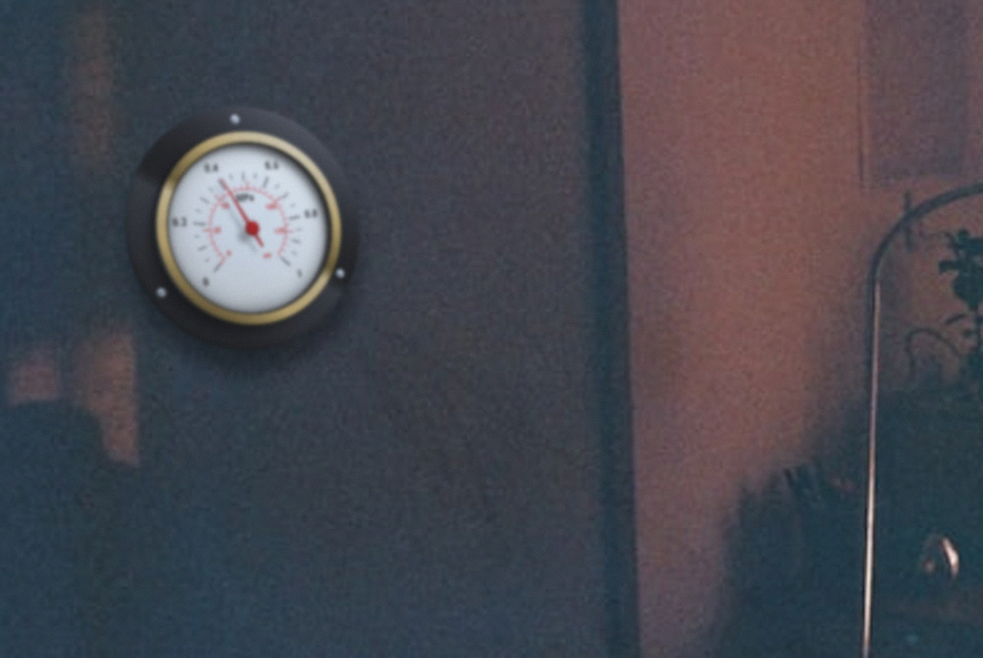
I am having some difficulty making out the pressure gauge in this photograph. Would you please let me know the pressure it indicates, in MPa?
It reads 0.4 MPa
